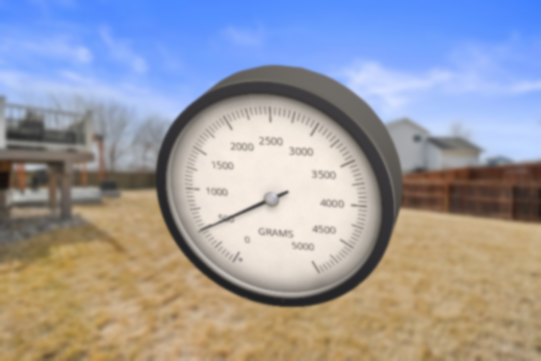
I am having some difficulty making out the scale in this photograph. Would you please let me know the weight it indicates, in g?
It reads 500 g
